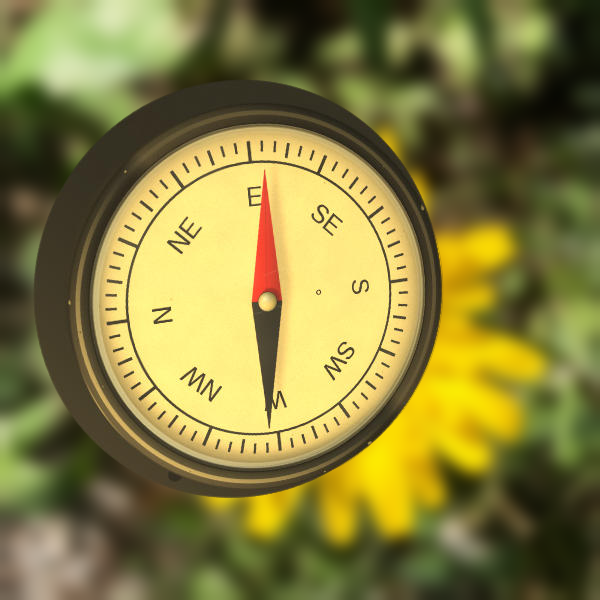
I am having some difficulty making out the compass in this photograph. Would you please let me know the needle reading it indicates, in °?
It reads 95 °
